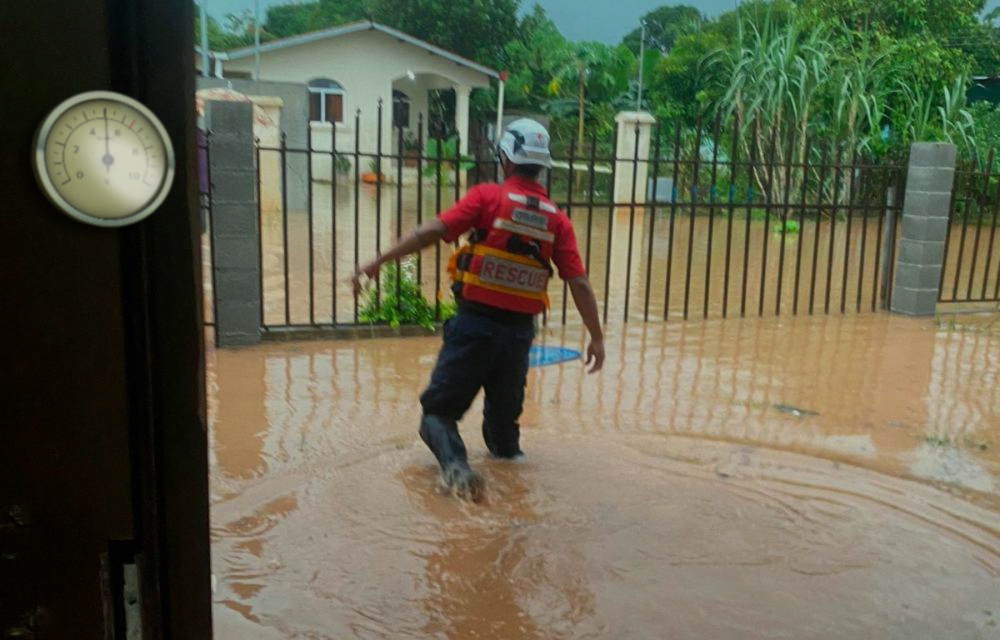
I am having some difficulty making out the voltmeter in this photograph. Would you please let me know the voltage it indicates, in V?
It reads 5 V
